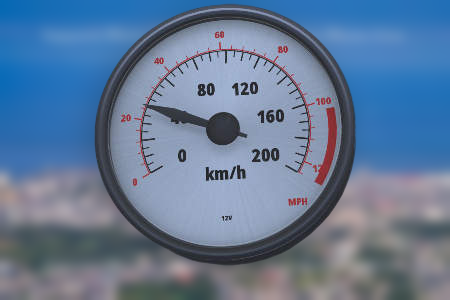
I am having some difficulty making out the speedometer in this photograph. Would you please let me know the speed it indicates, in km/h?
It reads 40 km/h
